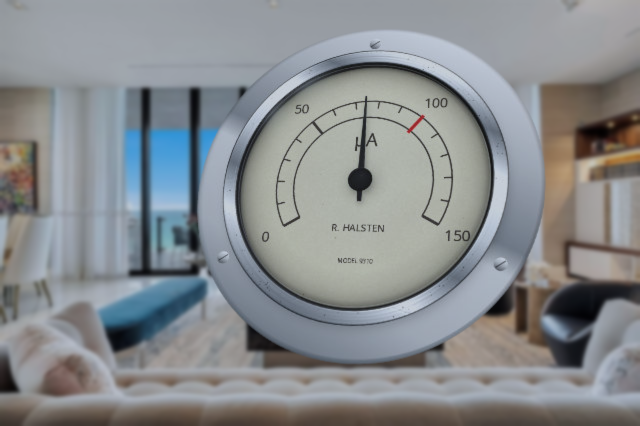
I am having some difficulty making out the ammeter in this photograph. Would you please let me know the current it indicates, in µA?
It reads 75 µA
